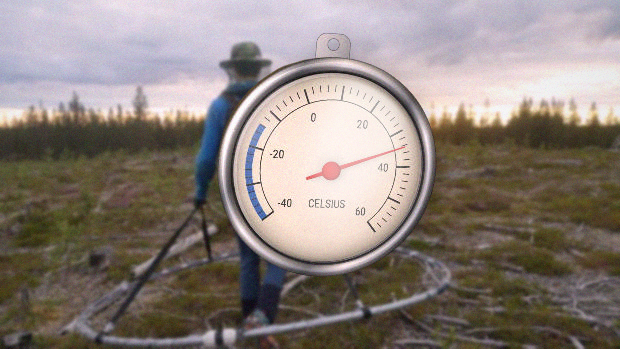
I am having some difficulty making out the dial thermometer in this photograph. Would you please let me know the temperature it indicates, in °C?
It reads 34 °C
